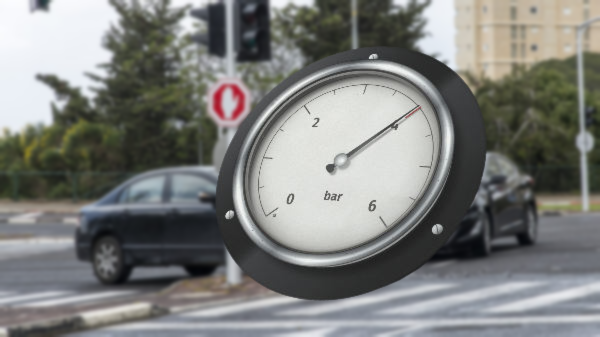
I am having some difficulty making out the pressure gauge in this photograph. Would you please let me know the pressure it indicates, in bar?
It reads 4 bar
